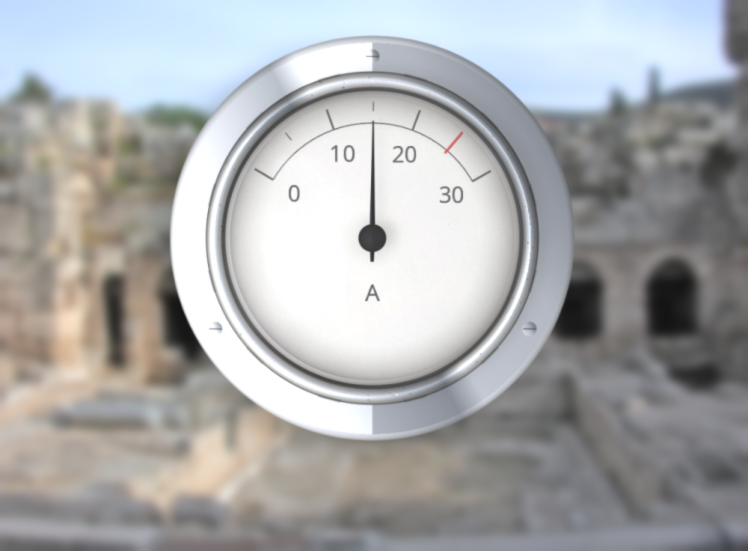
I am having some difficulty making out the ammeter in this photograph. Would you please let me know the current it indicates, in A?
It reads 15 A
